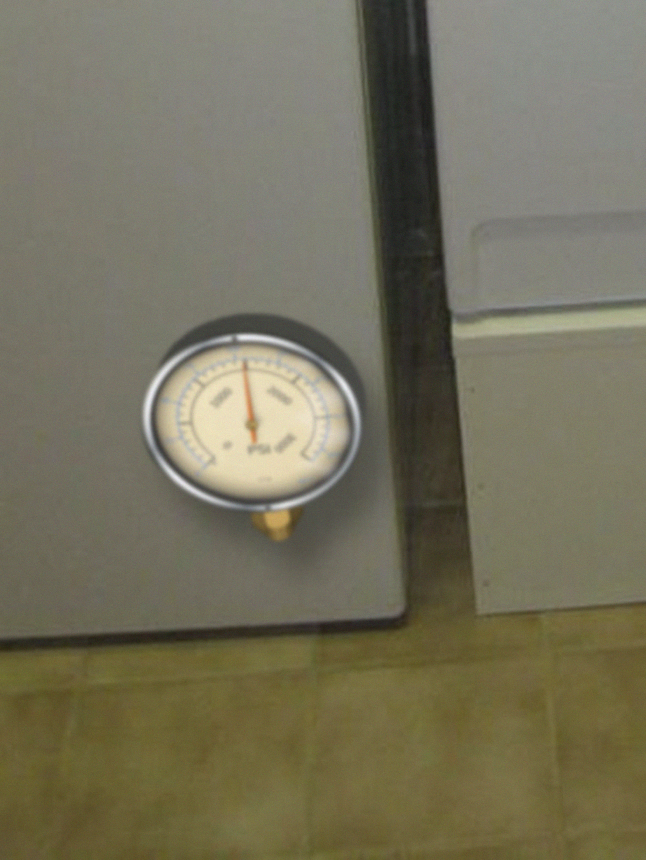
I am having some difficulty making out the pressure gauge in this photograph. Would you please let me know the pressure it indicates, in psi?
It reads 1500 psi
